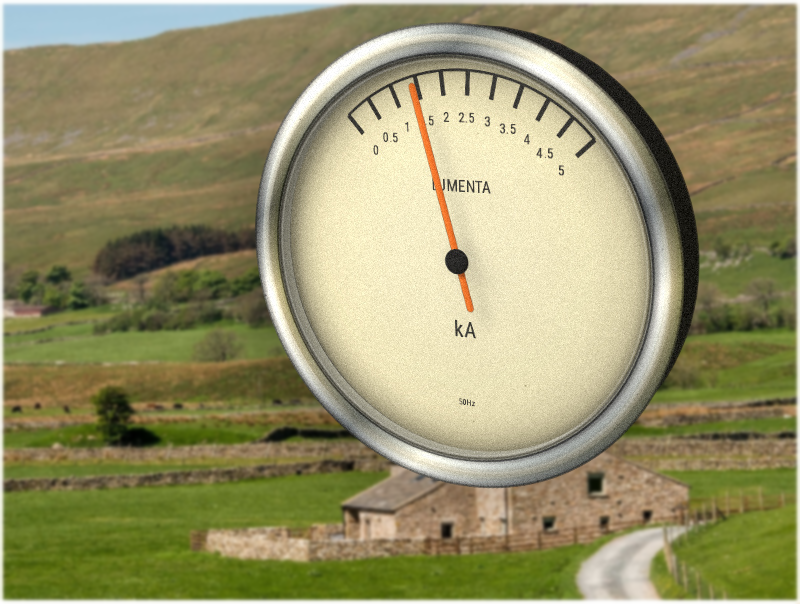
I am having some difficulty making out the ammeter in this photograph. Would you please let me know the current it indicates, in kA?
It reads 1.5 kA
